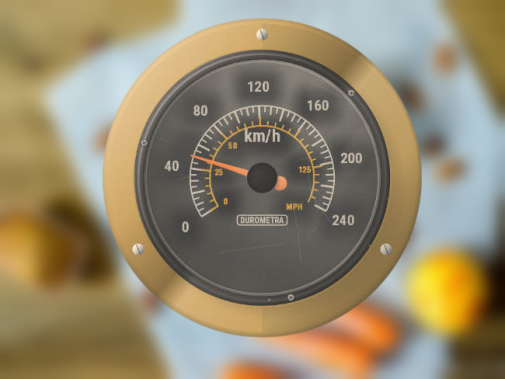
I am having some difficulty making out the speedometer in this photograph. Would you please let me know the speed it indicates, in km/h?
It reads 50 km/h
